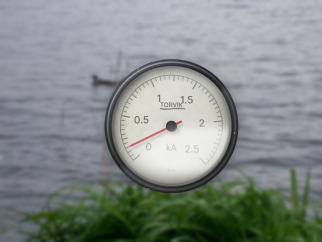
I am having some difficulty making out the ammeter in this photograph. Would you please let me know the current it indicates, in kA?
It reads 0.15 kA
